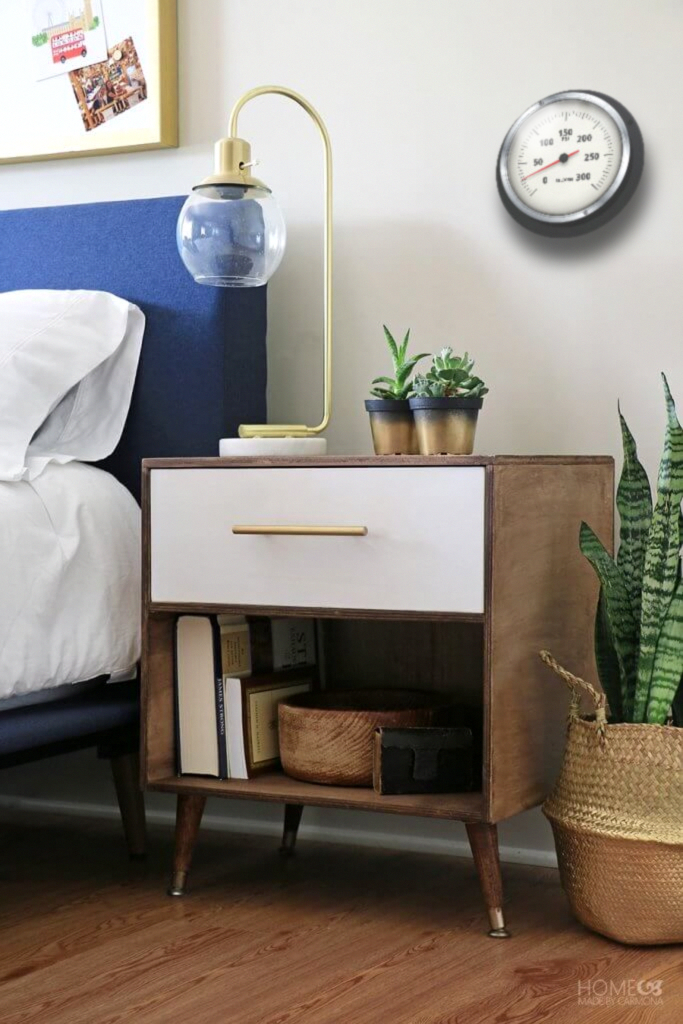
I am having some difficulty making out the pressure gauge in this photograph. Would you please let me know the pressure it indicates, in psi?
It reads 25 psi
